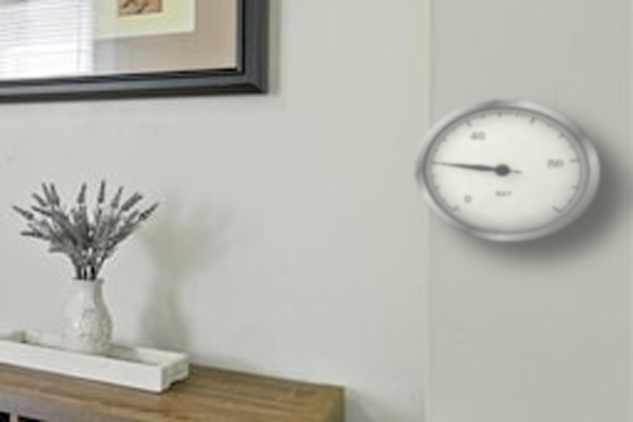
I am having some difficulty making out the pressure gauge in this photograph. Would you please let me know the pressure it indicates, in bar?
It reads 20 bar
